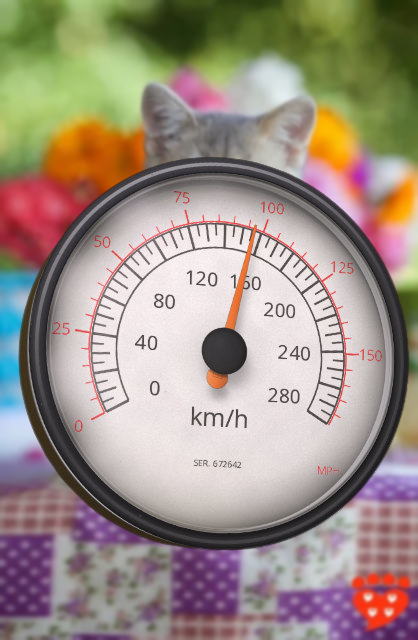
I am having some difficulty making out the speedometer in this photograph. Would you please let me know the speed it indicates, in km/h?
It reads 155 km/h
